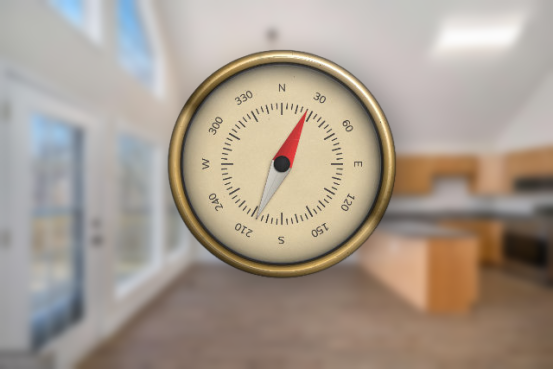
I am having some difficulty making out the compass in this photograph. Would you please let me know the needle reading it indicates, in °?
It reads 25 °
